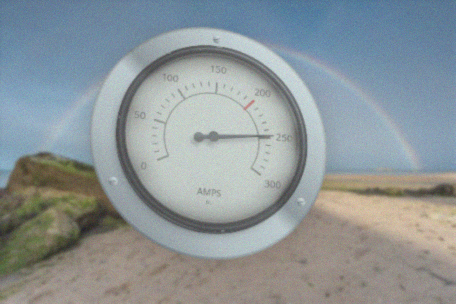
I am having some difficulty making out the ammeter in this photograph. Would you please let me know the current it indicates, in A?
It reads 250 A
